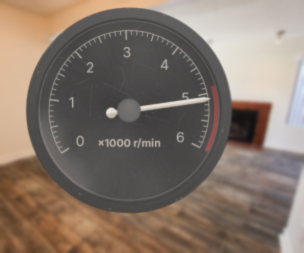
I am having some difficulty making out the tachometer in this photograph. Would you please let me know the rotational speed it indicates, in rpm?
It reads 5100 rpm
